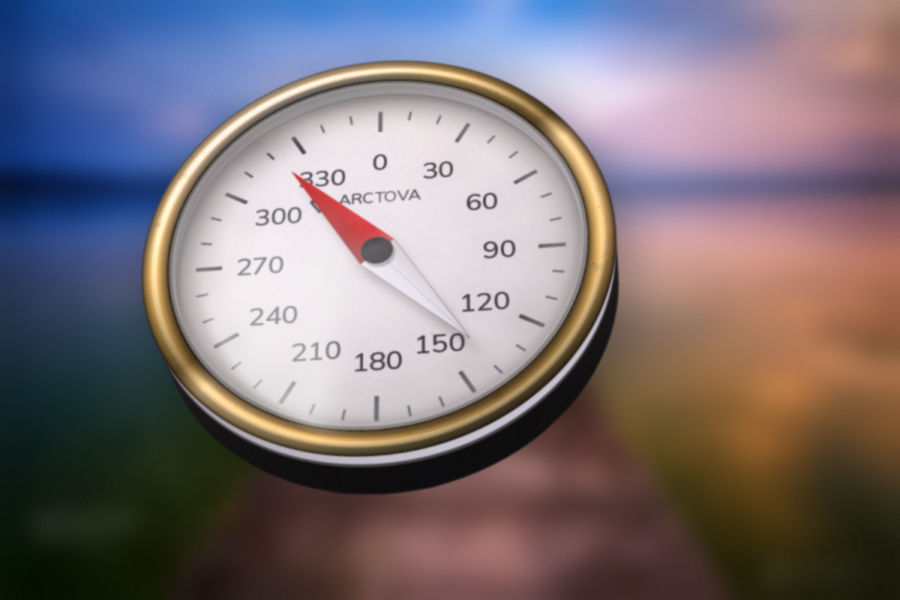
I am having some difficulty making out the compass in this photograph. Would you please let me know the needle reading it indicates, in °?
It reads 320 °
